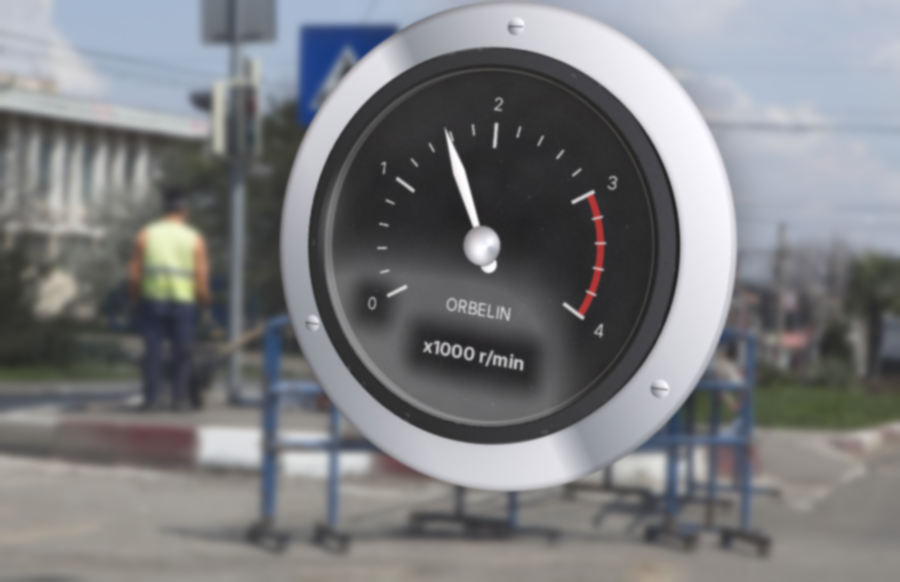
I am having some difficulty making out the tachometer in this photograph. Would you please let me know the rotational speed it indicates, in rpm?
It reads 1600 rpm
